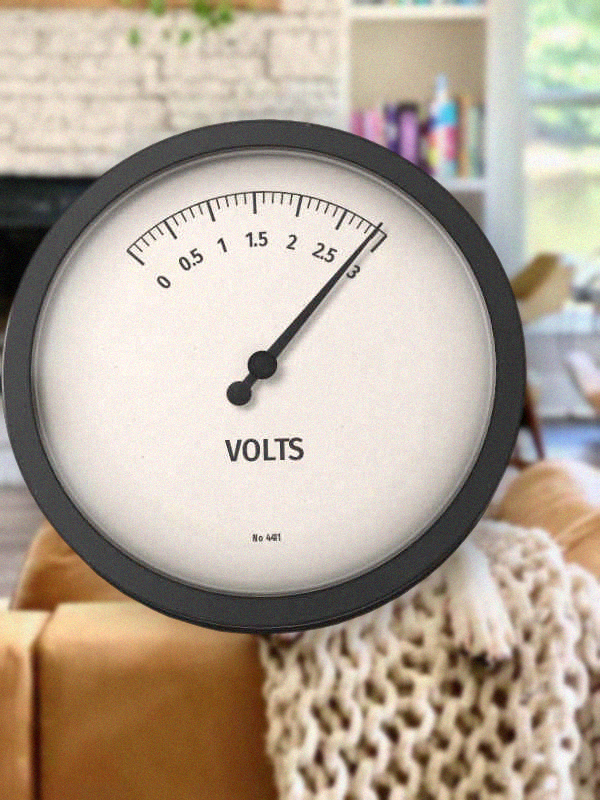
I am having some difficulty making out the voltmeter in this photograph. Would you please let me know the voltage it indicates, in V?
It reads 2.9 V
